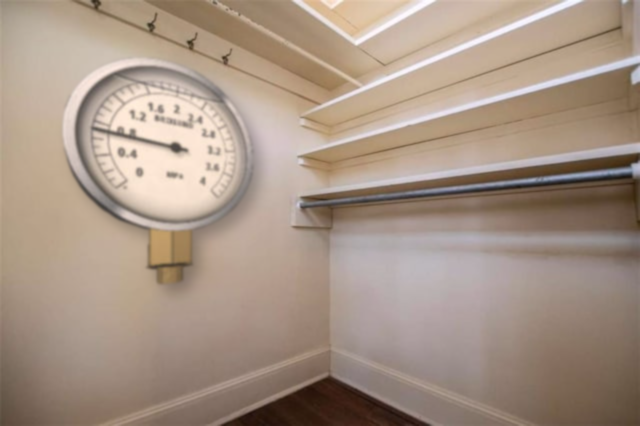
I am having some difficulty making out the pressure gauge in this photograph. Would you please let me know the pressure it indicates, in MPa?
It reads 0.7 MPa
